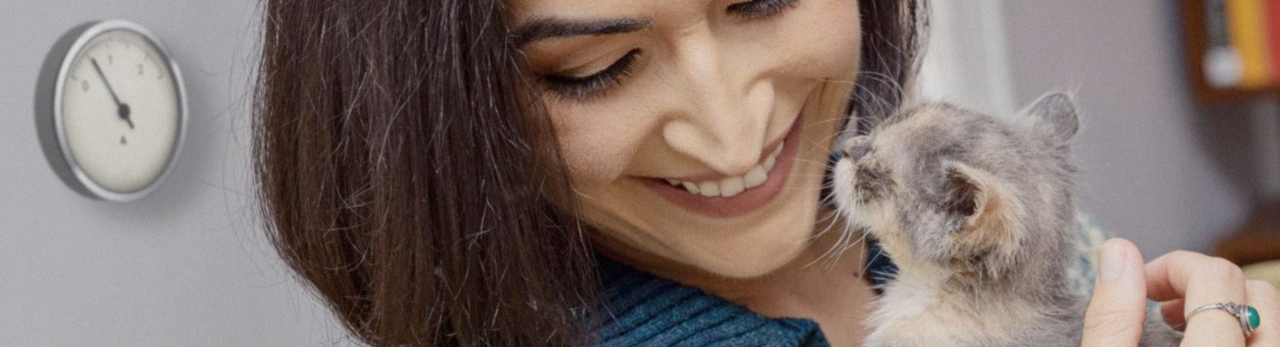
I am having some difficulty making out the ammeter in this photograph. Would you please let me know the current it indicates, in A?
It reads 0.5 A
